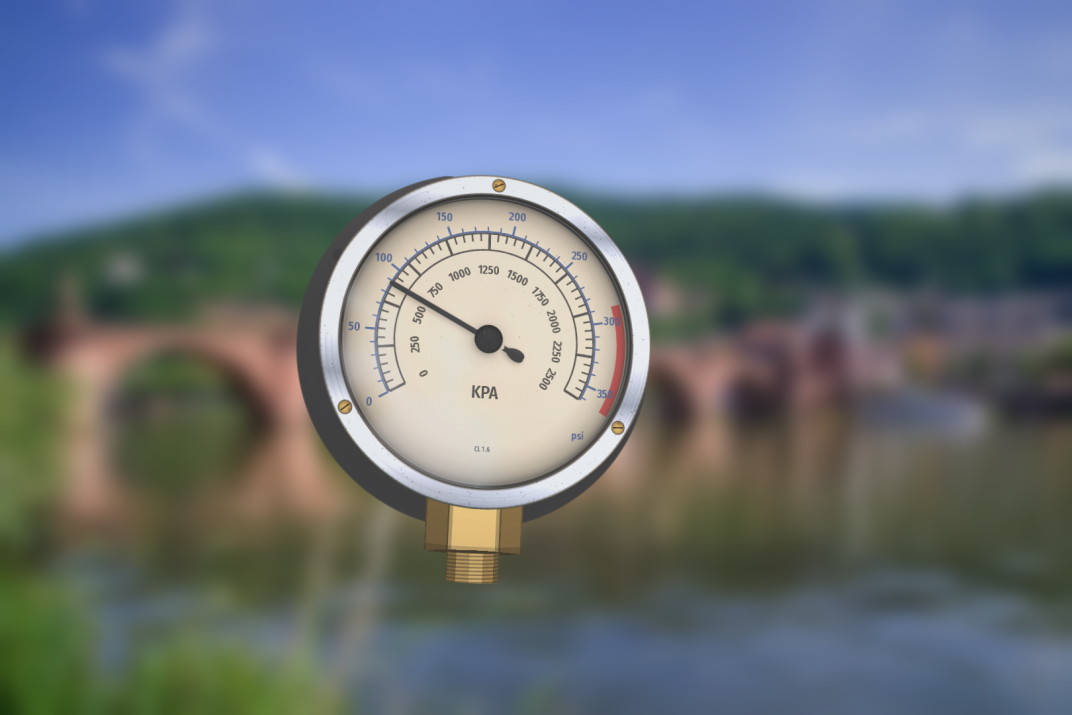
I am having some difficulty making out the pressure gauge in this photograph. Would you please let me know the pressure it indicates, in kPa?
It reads 600 kPa
